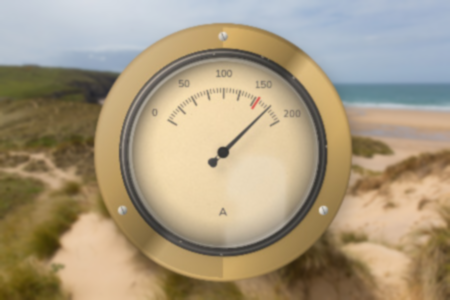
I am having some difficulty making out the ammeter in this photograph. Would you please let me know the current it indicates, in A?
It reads 175 A
